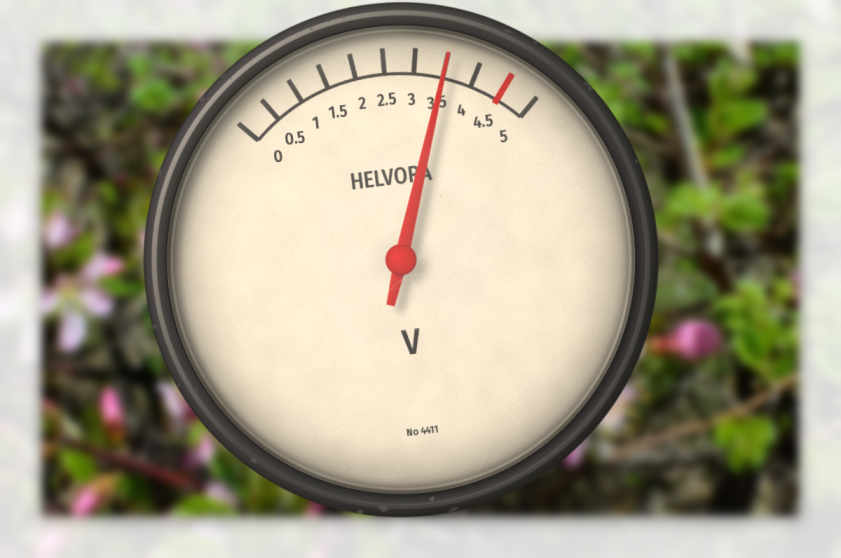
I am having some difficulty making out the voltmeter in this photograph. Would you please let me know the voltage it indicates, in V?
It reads 3.5 V
